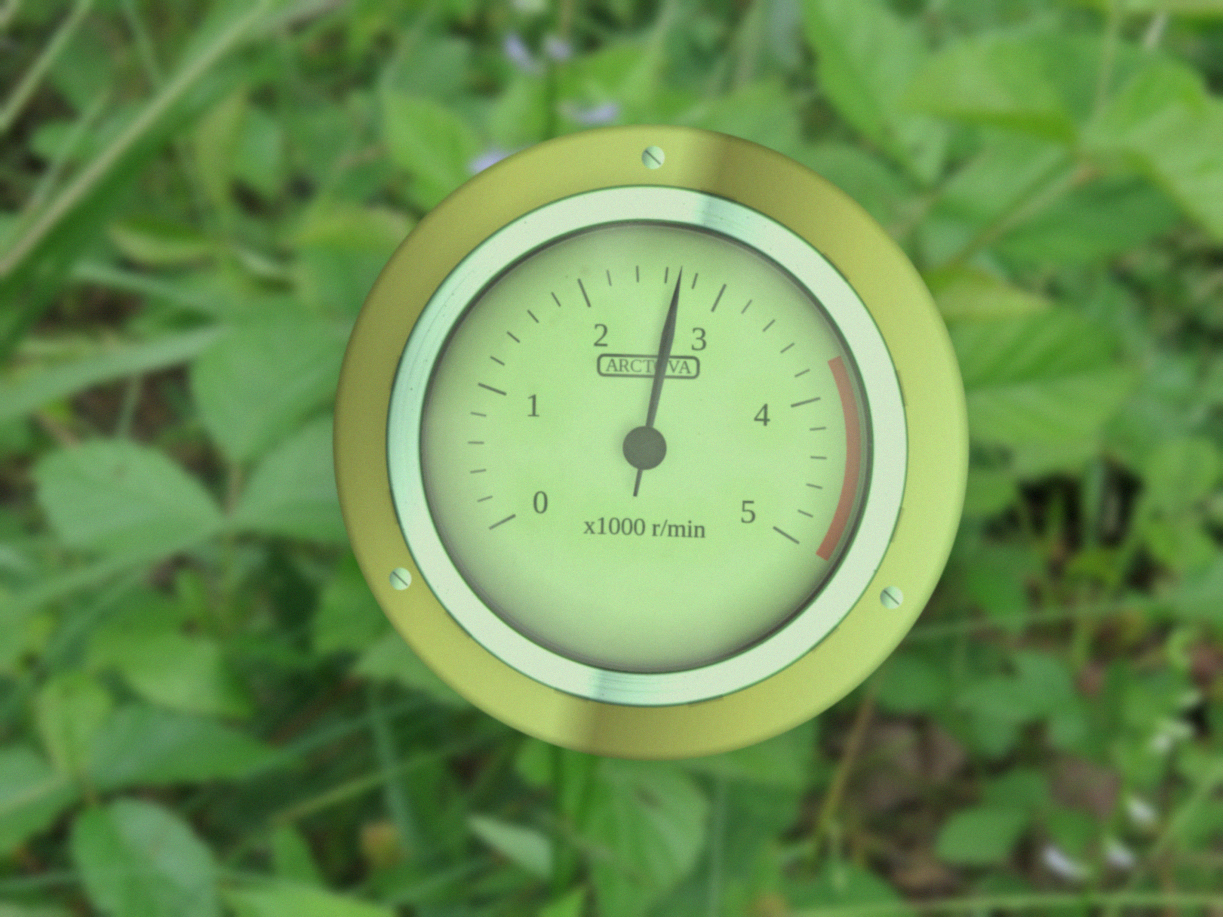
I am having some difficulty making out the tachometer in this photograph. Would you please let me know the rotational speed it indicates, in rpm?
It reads 2700 rpm
